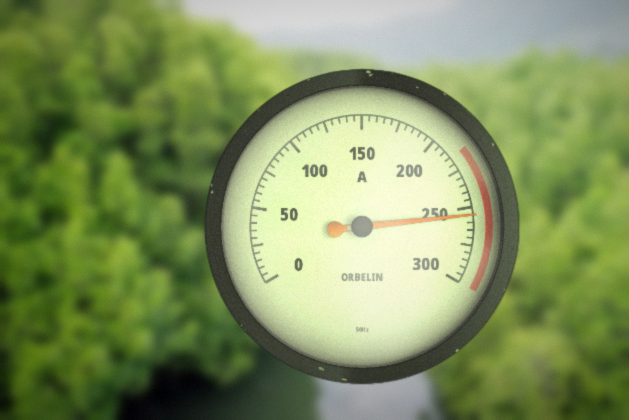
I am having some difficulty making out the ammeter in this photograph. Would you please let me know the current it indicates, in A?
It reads 255 A
